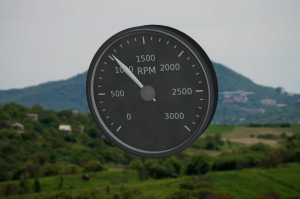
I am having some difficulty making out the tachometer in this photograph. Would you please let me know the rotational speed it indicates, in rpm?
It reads 1050 rpm
